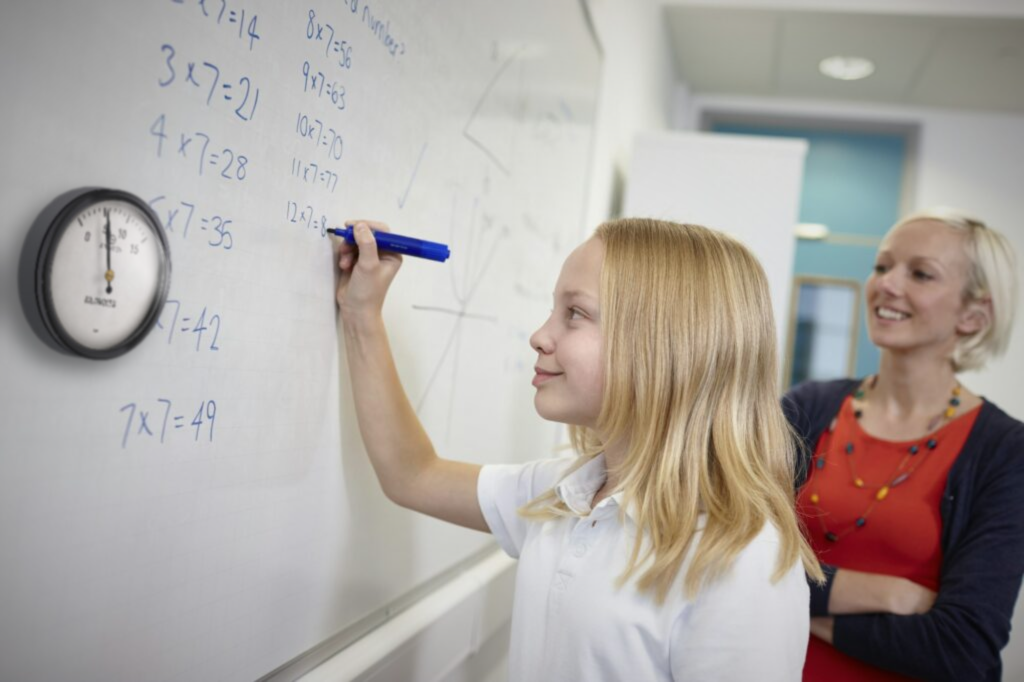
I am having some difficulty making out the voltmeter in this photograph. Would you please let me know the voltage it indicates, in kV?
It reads 5 kV
